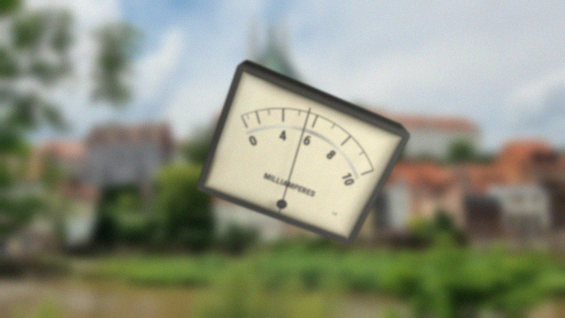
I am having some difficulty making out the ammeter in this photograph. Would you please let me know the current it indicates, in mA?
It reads 5.5 mA
